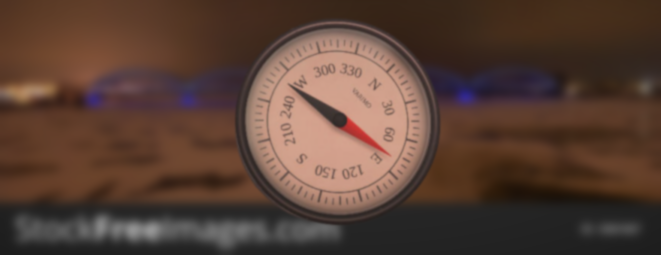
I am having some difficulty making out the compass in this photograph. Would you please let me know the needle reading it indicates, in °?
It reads 80 °
